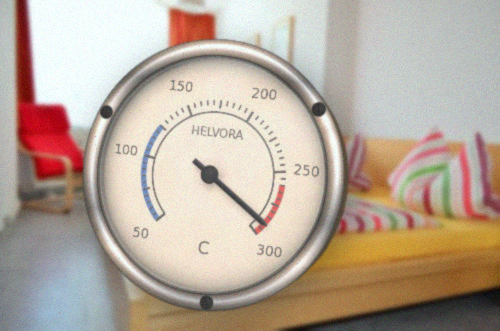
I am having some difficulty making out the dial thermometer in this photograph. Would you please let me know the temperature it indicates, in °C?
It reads 290 °C
